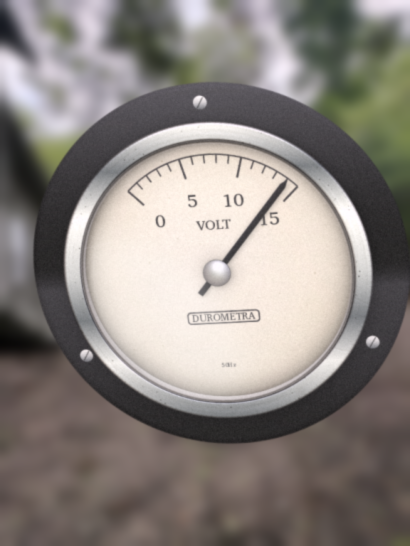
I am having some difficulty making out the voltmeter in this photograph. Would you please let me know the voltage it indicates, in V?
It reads 14 V
